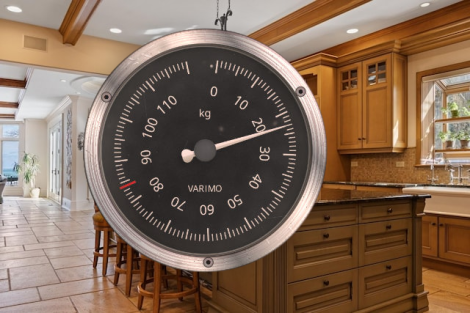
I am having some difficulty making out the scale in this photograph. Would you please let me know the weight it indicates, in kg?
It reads 23 kg
